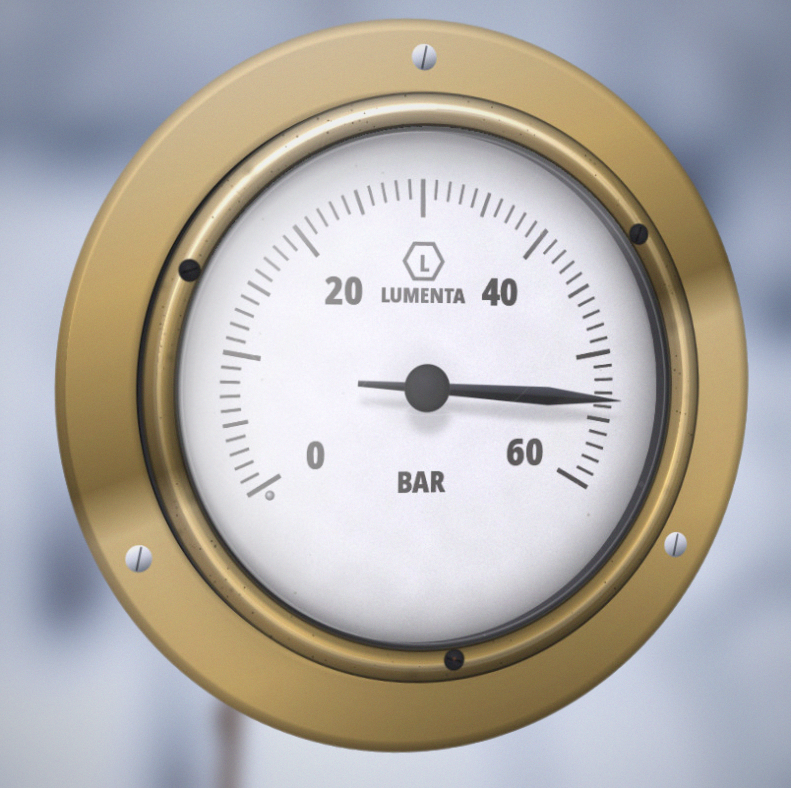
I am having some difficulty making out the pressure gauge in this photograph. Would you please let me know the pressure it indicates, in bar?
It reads 53.5 bar
